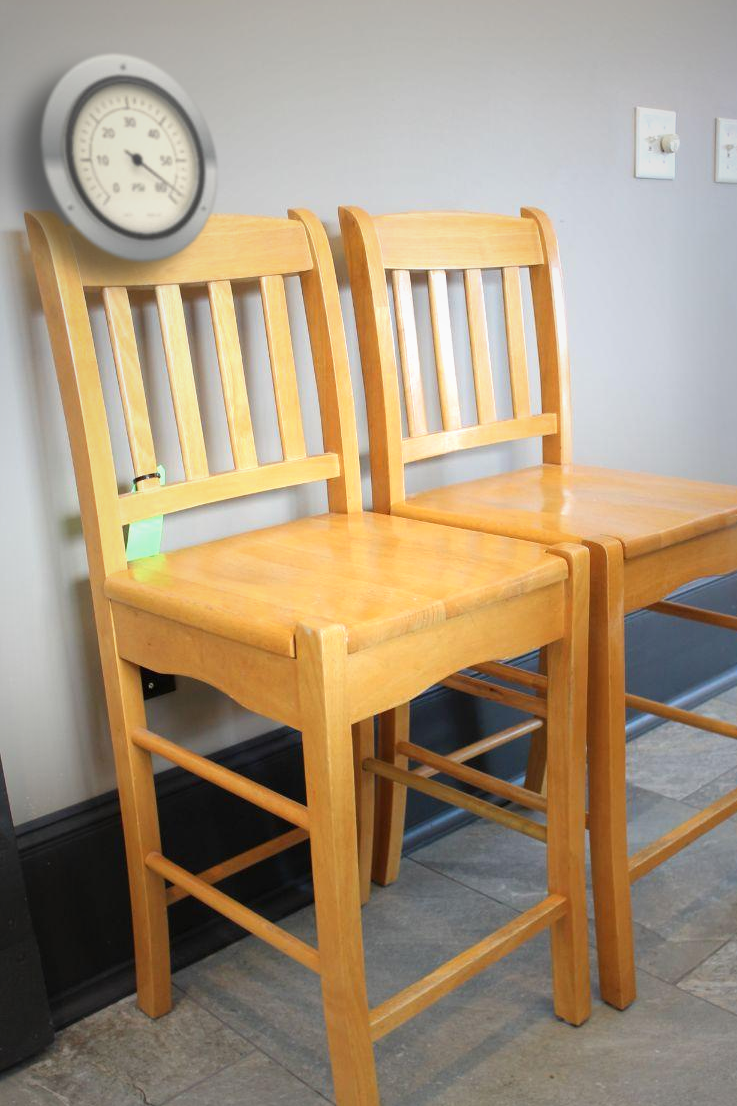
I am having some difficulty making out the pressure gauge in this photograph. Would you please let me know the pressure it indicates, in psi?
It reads 58 psi
